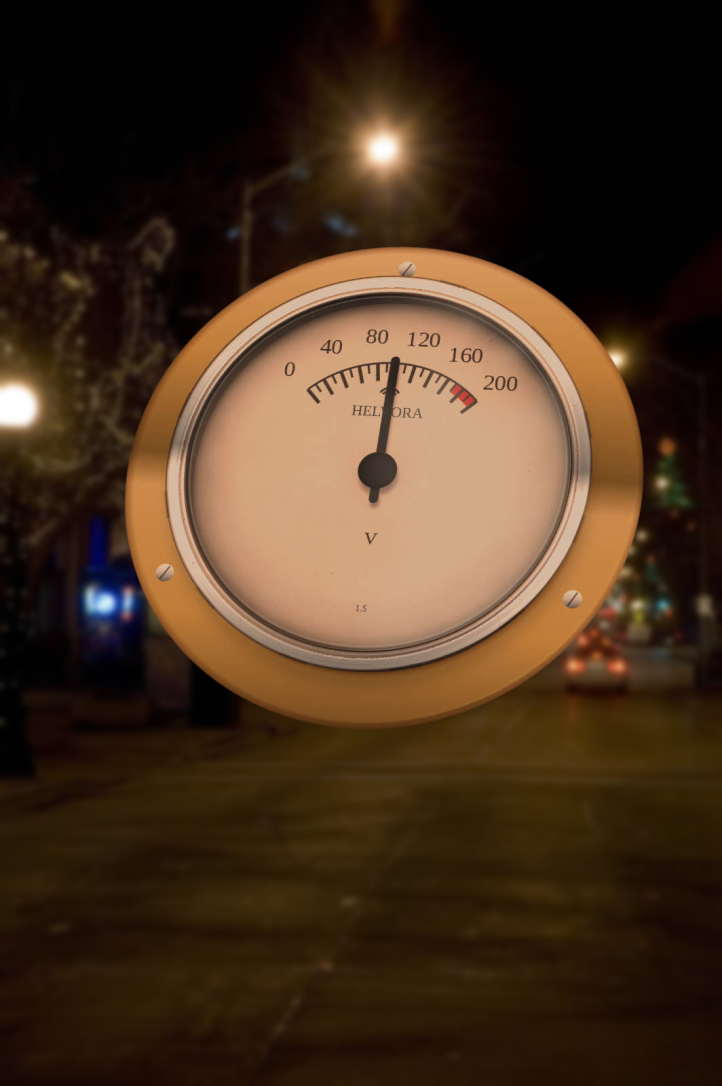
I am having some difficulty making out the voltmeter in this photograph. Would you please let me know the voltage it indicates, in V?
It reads 100 V
